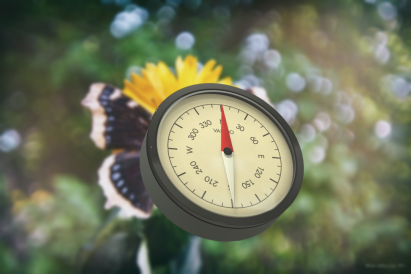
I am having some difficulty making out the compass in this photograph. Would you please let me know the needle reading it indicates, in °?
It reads 0 °
